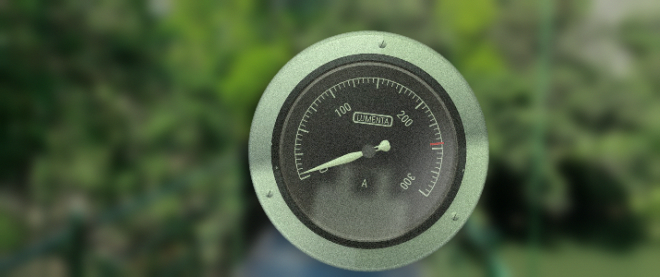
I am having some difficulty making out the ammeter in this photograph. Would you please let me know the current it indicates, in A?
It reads 5 A
